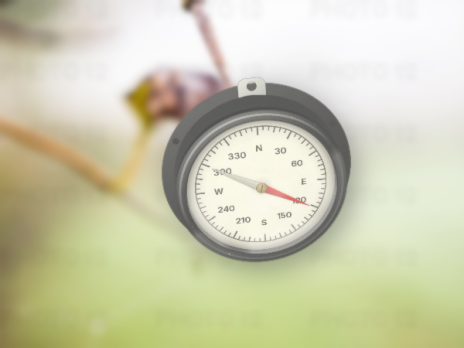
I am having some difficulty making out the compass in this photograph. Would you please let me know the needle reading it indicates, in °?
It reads 120 °
